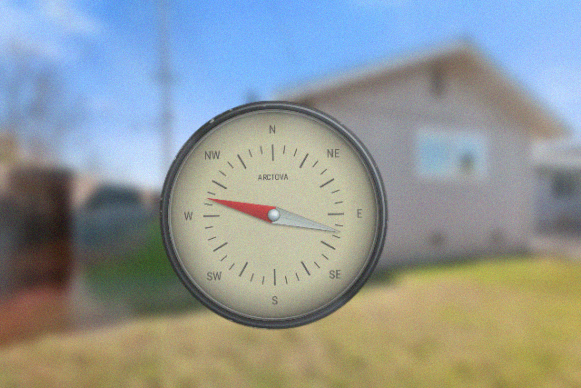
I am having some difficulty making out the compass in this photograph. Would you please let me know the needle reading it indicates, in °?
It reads 285 °
